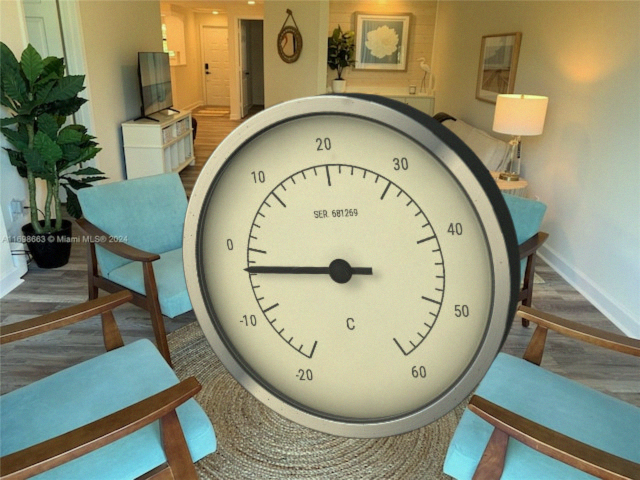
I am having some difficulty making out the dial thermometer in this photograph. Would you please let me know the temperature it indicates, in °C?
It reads -3 °C
